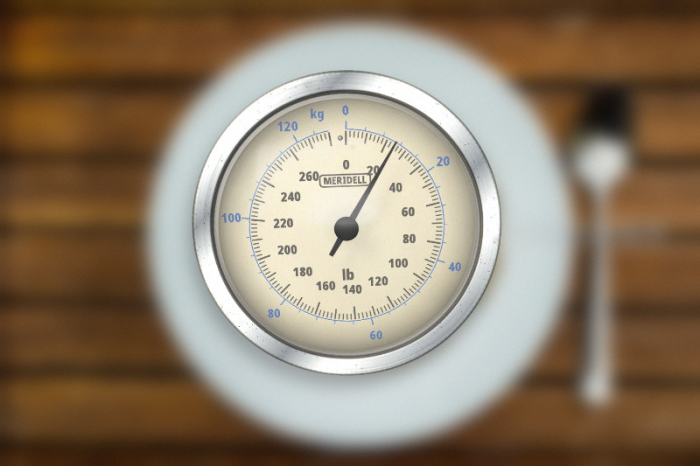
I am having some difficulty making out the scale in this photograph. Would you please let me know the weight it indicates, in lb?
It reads 24 lb
